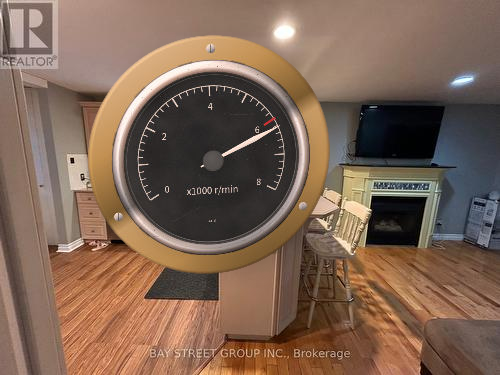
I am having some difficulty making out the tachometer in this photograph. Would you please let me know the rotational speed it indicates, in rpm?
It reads 6200 rpm
